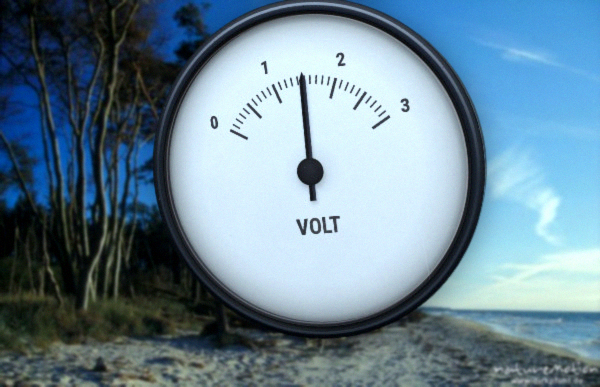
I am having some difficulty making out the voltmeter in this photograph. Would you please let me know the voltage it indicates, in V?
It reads 1.5 V
